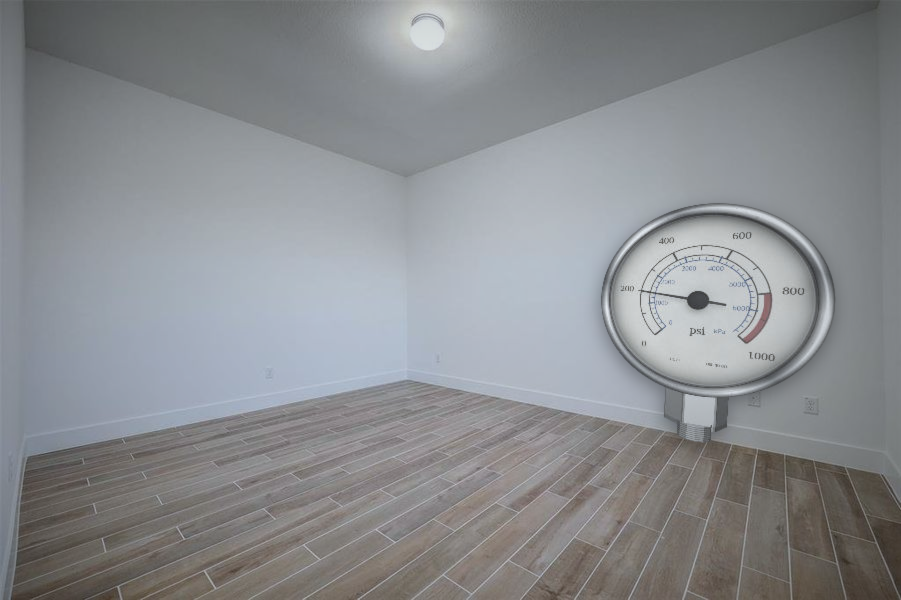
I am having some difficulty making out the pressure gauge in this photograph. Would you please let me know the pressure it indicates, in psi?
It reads 200 psi
